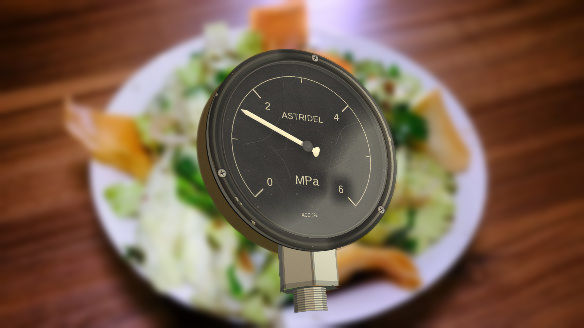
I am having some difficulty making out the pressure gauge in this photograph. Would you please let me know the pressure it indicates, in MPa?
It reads 1.5 MPa
